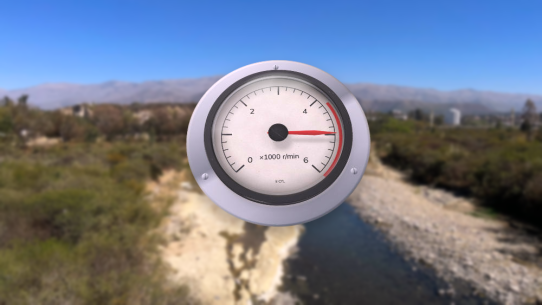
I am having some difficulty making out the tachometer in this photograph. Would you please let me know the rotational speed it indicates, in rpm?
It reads 5000 rpm
